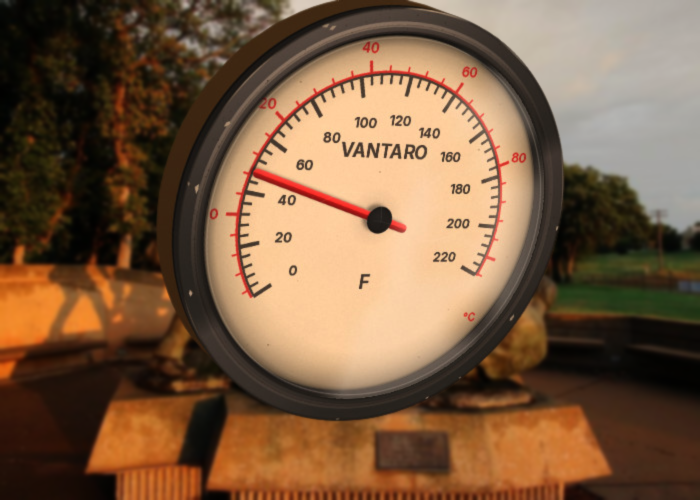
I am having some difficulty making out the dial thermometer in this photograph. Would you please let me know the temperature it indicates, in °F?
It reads 48 °F
